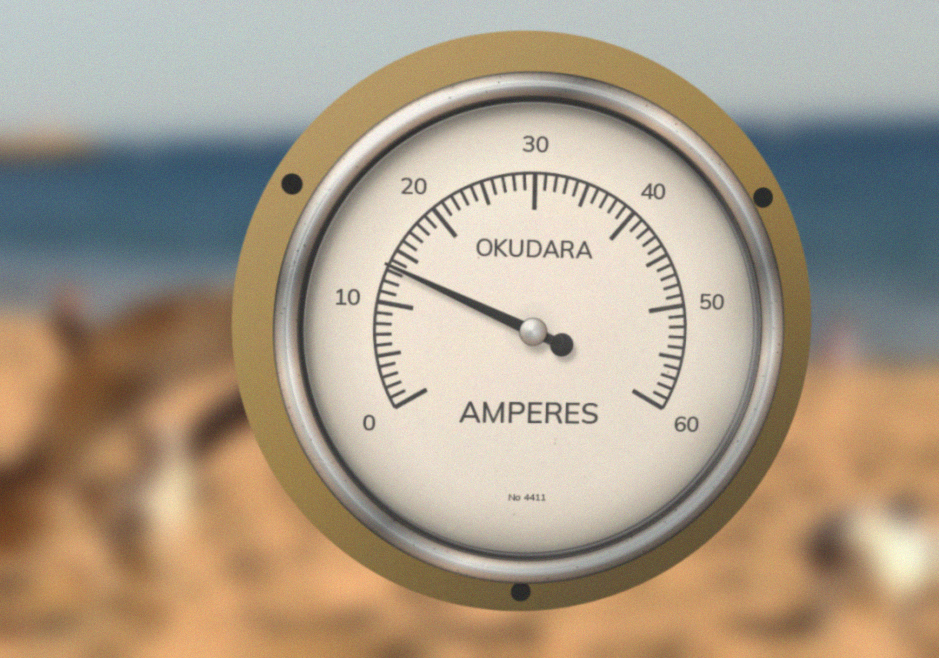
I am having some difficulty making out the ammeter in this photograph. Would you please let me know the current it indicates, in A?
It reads 13.5 A
